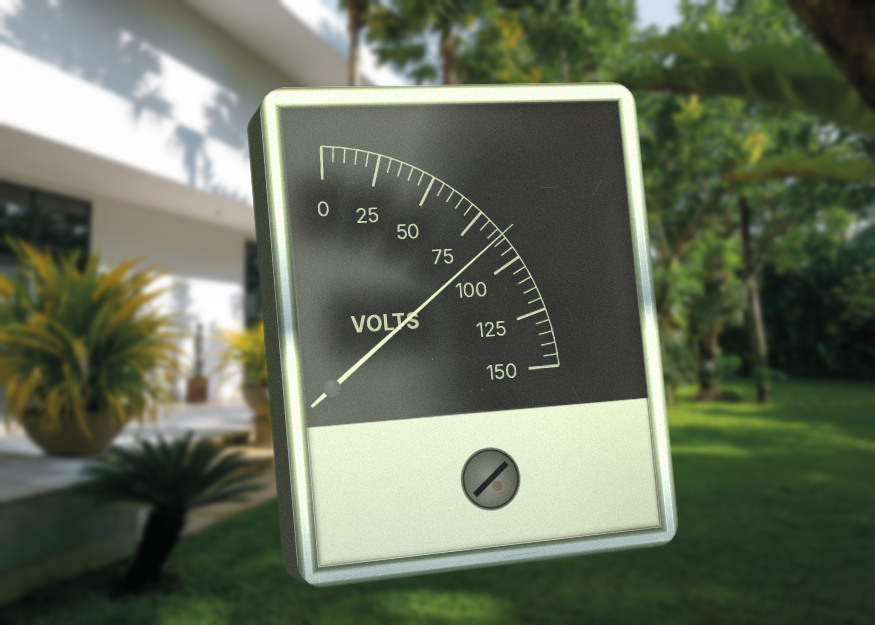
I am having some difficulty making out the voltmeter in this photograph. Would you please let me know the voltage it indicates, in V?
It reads 87.5 V
